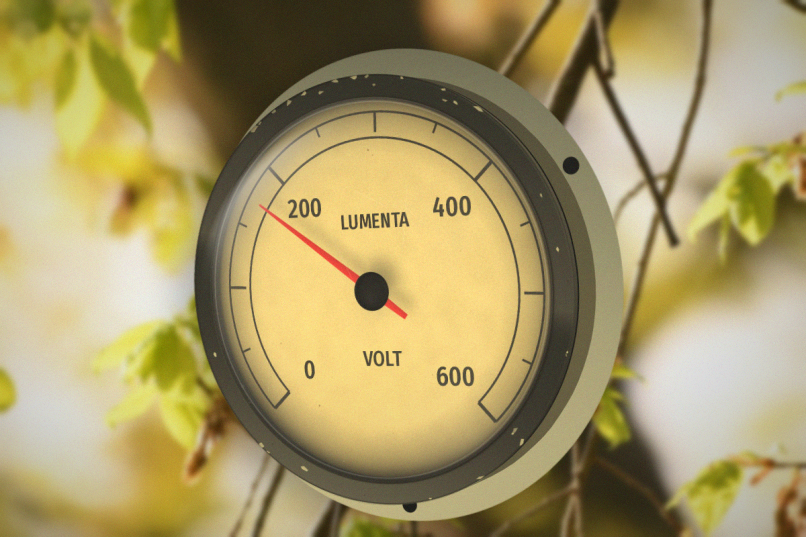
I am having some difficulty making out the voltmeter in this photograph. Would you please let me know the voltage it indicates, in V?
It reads 175 V
